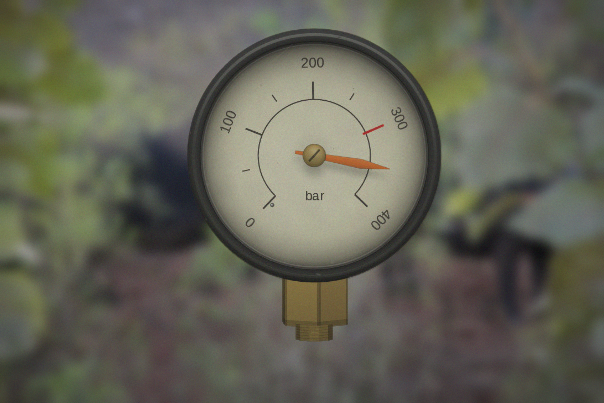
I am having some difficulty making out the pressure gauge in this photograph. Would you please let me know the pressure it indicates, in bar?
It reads 350 bar
